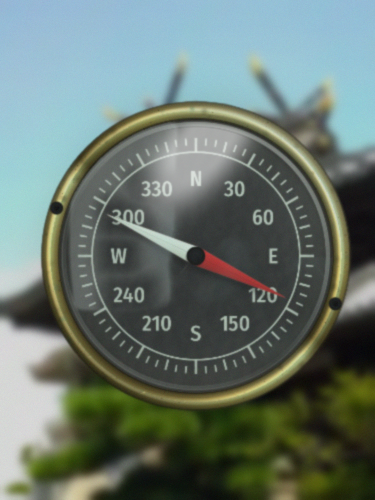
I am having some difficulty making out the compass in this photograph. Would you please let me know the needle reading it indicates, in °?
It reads 115 °
